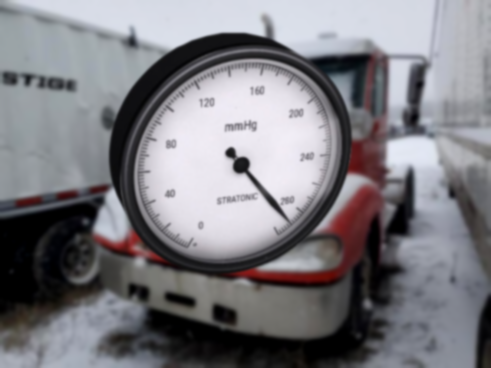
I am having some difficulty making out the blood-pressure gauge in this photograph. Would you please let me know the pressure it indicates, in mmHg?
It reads 290 mmHg
